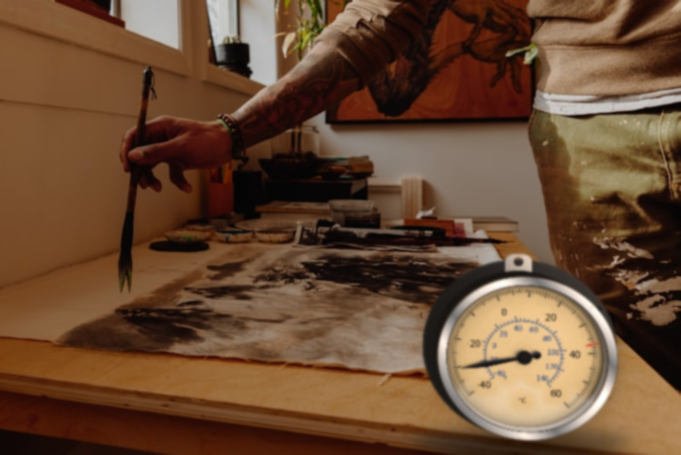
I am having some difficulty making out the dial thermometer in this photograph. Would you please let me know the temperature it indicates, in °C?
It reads -30 °C
